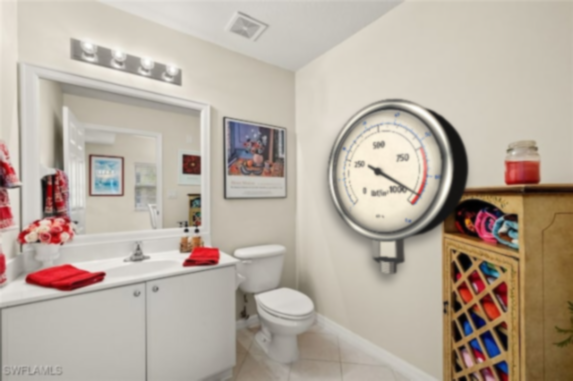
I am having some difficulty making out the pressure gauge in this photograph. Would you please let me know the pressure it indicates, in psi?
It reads 950 psi
